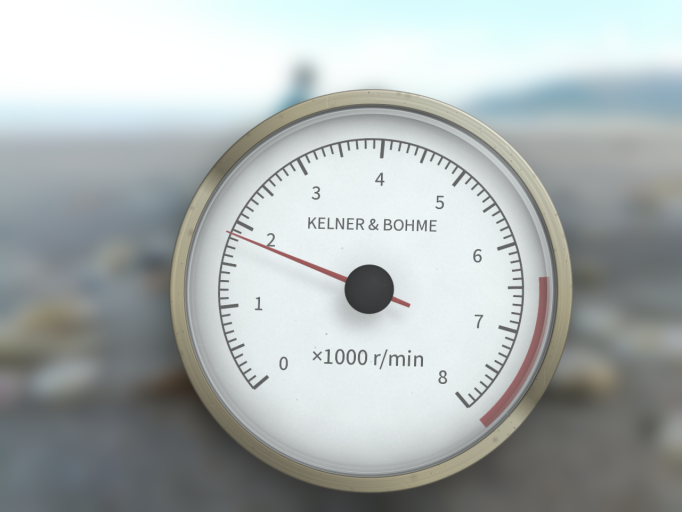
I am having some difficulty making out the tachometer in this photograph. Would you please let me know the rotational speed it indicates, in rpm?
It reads 1850 rpm
